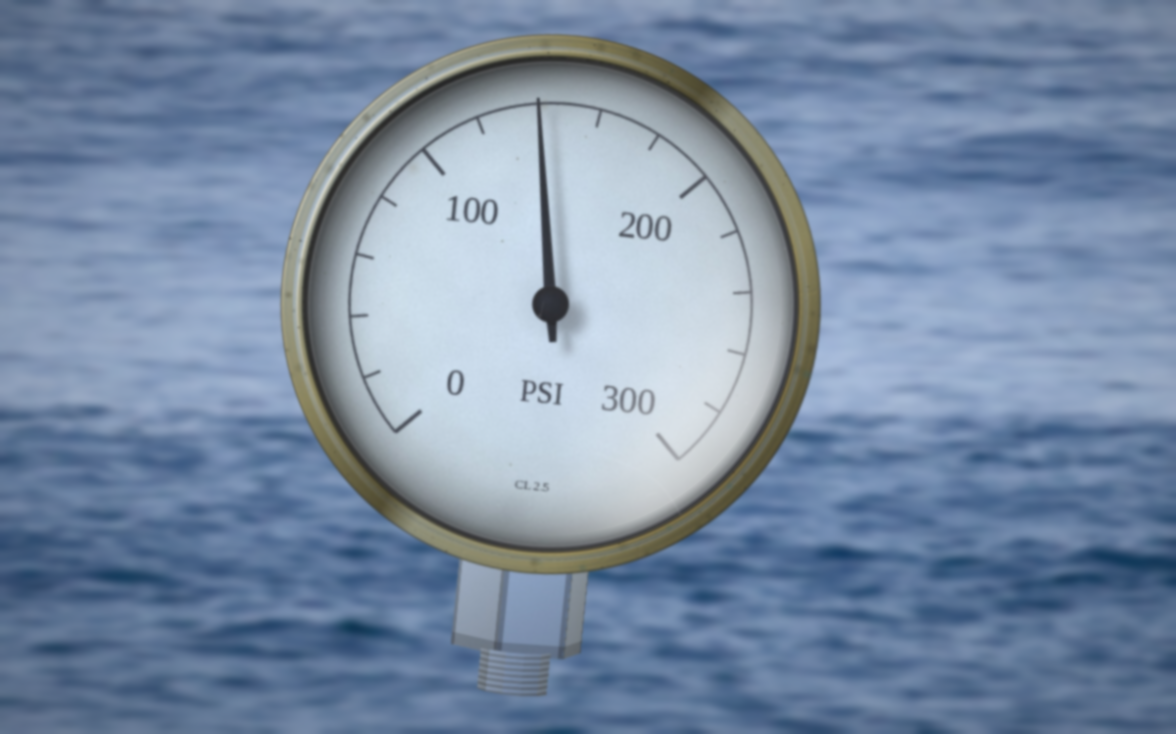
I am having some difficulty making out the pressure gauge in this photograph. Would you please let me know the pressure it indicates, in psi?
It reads 140 psi
